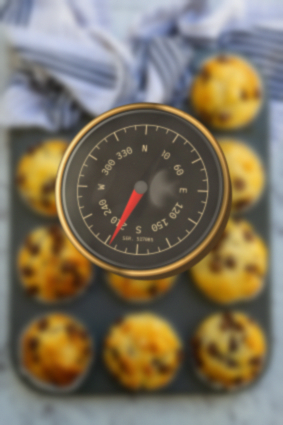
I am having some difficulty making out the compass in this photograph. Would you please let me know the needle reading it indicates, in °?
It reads 205 °
